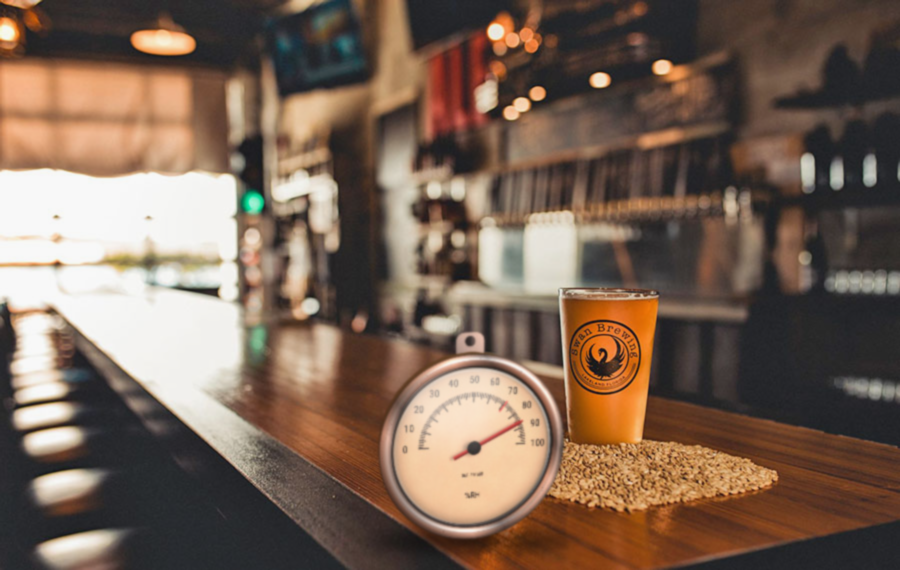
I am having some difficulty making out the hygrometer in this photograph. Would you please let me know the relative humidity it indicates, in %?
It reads 85 %
